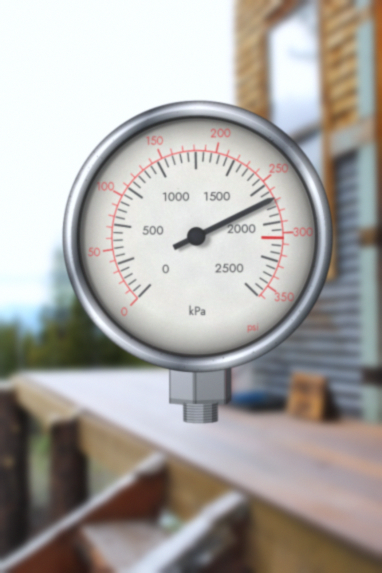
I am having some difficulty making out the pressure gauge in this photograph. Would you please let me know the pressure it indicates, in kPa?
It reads 1850 kPa
